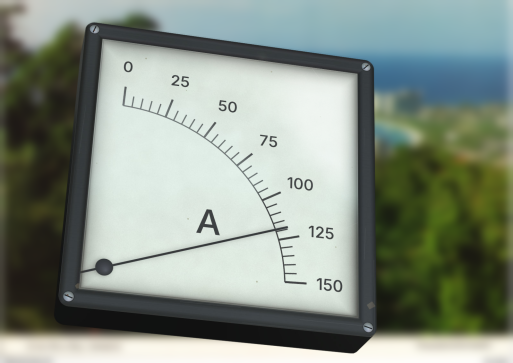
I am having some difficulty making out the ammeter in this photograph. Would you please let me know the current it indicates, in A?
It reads 120 A
